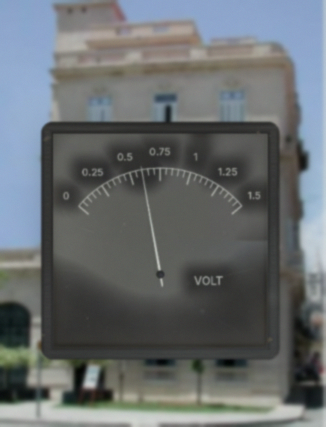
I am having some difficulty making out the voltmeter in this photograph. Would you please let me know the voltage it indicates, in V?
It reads 0.6 V
